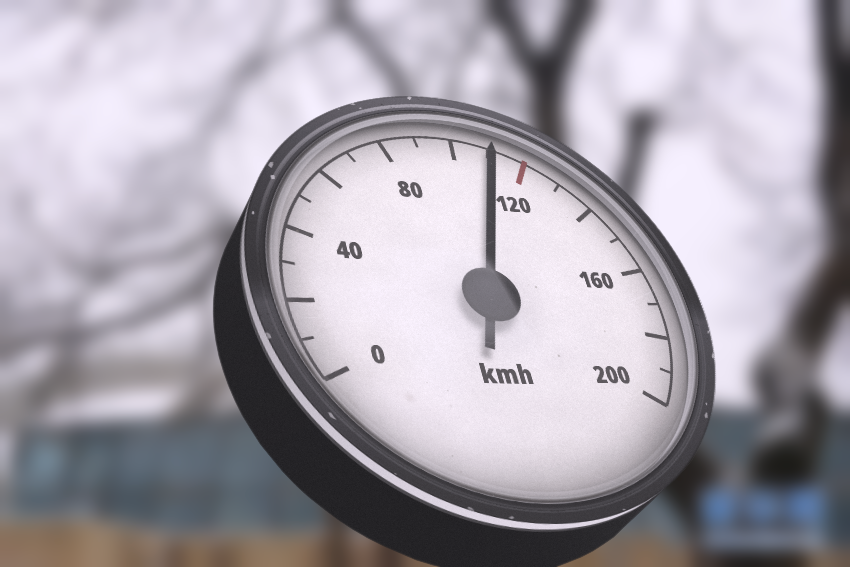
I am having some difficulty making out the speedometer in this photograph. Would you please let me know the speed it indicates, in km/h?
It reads 110 km/h
